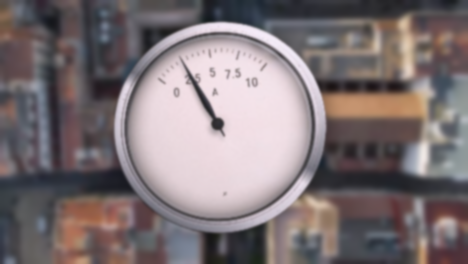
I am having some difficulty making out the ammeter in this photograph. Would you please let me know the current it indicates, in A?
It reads 2.5 A
